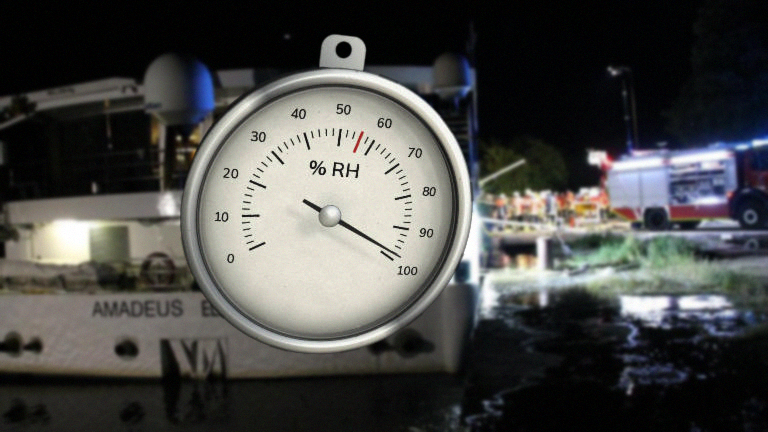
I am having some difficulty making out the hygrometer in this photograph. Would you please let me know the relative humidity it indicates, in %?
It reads 98 %
